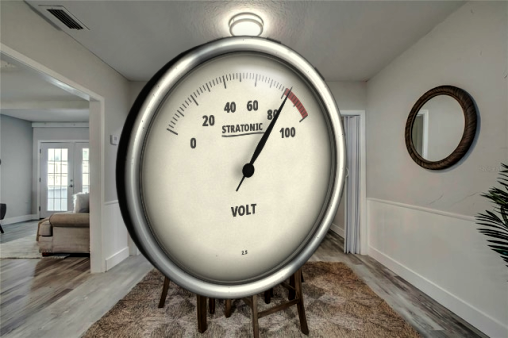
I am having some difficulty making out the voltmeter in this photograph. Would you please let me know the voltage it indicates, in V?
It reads 80 V
